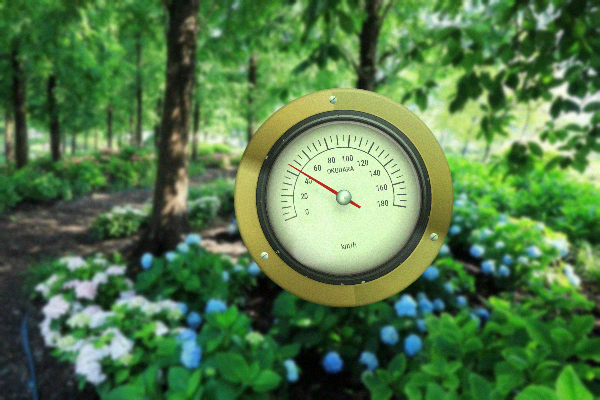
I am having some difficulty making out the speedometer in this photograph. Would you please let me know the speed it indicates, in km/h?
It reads 45 km/h
